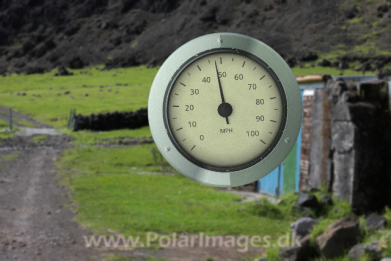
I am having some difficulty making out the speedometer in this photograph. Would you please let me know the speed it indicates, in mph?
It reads 47.5 mph
